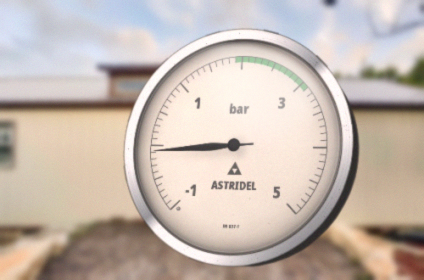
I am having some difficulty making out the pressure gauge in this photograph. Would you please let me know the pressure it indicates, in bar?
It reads -0.1 bar
